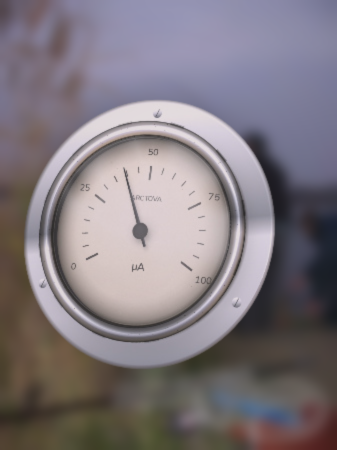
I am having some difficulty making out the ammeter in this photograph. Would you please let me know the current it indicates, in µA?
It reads 40 µA
